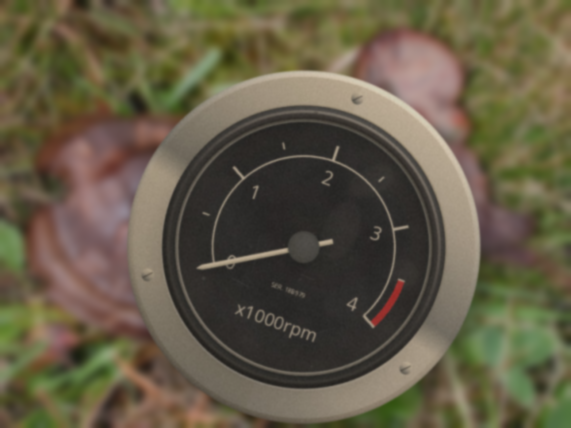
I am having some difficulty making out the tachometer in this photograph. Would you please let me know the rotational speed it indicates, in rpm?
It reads 0 rpm
